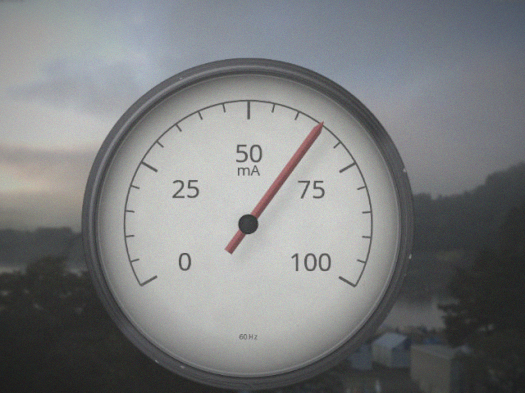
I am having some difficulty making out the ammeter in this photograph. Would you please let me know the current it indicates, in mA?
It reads 65 mA
